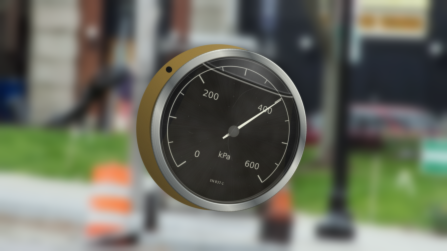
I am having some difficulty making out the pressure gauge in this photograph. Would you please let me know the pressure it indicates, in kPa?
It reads 400 kPa
